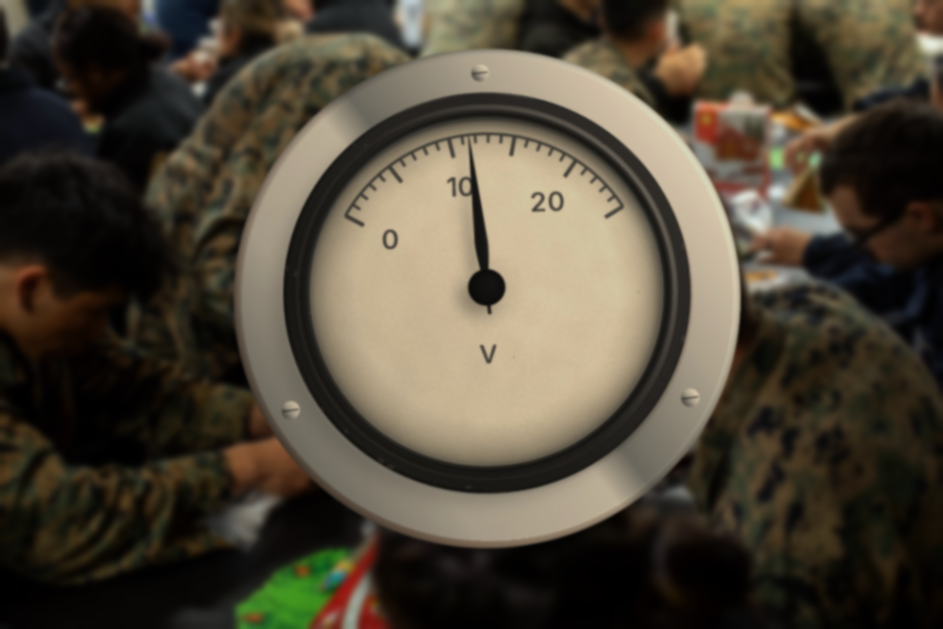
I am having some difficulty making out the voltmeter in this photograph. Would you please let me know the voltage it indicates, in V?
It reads 11.5 V
